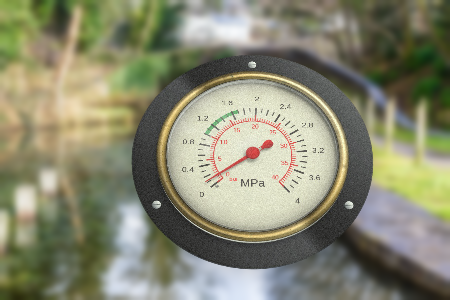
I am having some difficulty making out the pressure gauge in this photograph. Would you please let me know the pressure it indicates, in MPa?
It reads 0.1 MPa
